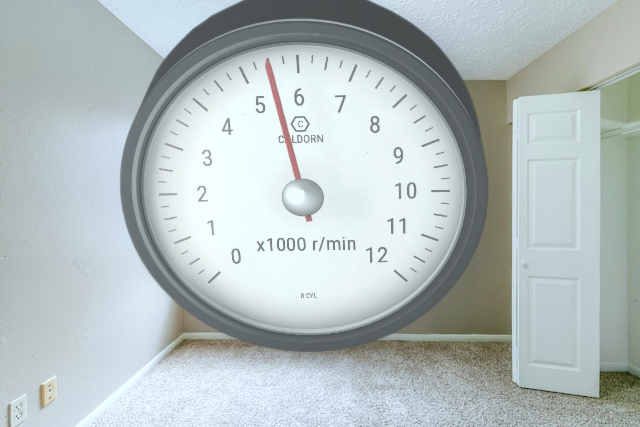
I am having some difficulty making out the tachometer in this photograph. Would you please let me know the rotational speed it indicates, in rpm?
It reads 5500 rpm
